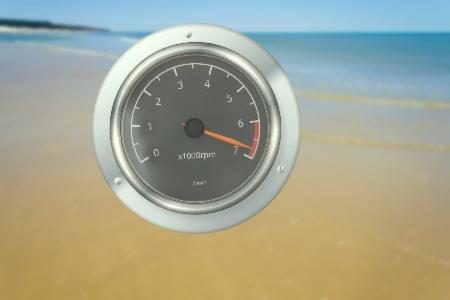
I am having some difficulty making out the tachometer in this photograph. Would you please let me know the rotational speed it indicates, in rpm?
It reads 6750 rpm
